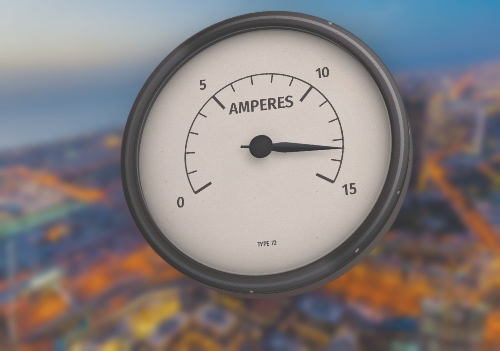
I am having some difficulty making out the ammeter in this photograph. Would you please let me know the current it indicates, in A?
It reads 13.5 A
